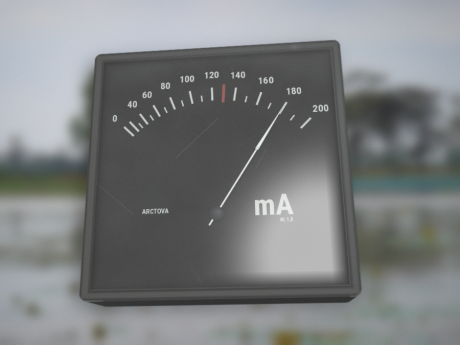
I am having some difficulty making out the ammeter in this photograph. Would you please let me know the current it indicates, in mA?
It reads 180 mA
